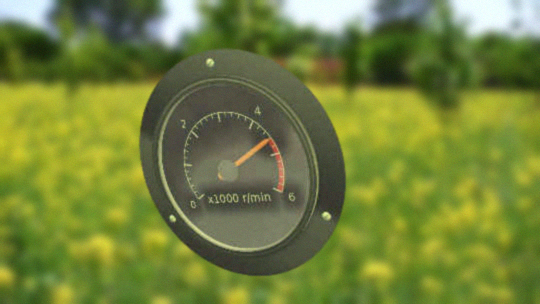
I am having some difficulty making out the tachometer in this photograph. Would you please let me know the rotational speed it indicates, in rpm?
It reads 4600 rpm
